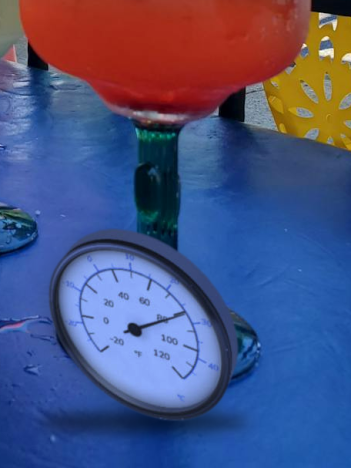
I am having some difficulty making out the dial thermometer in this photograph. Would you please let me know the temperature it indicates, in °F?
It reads 80 °F
